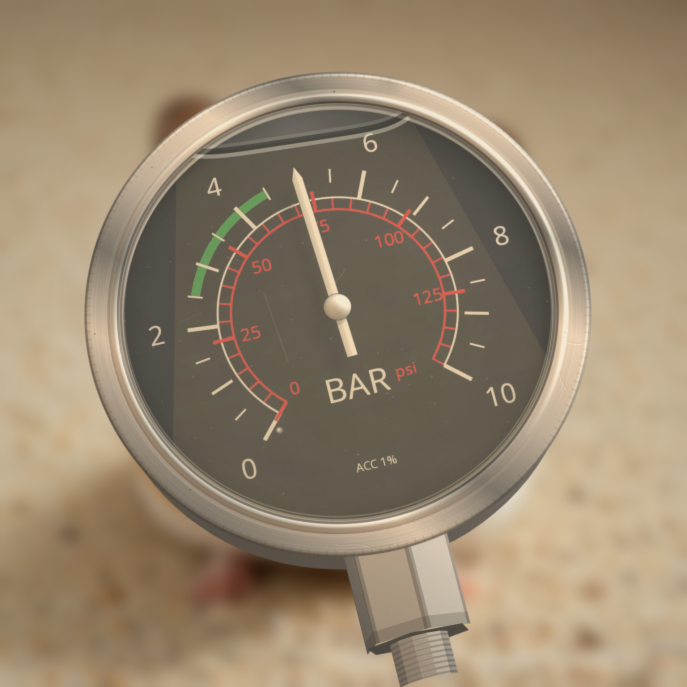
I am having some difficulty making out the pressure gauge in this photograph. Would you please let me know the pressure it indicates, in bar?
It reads 5 bar
